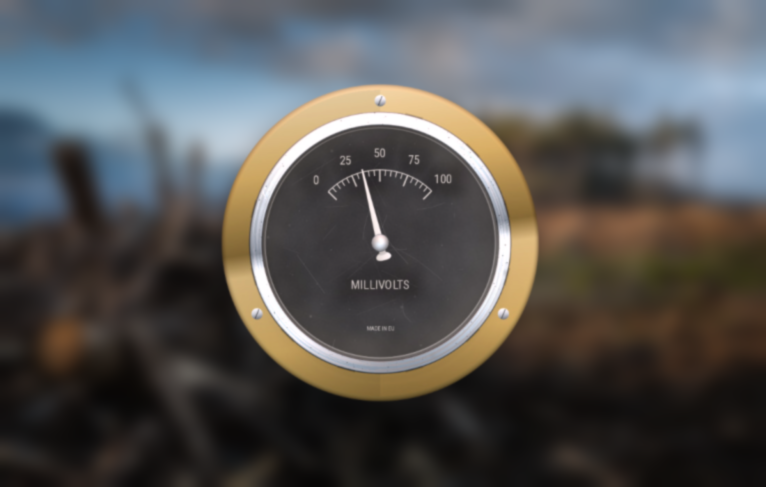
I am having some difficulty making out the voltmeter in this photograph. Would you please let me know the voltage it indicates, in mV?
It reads 35 mV
